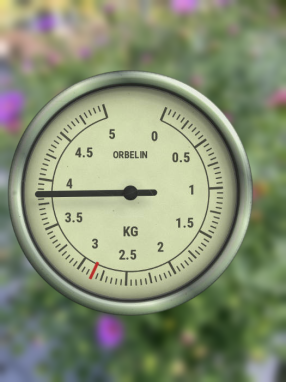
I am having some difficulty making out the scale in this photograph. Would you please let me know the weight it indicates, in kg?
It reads 3.85 kg
